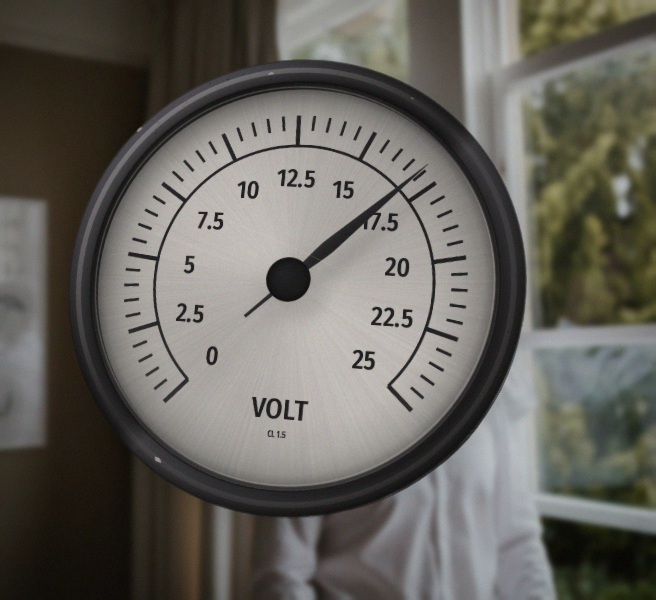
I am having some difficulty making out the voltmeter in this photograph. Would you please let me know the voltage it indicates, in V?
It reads 17 V
